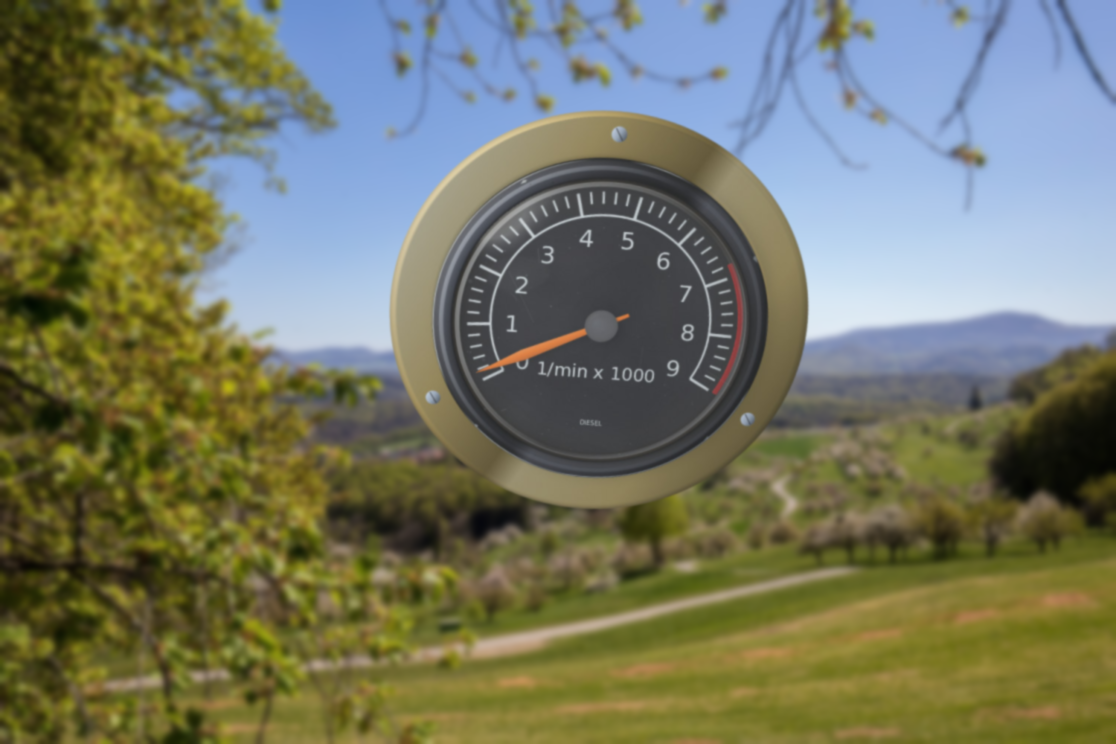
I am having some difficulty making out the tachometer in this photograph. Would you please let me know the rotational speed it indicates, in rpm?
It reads 200 rpm
